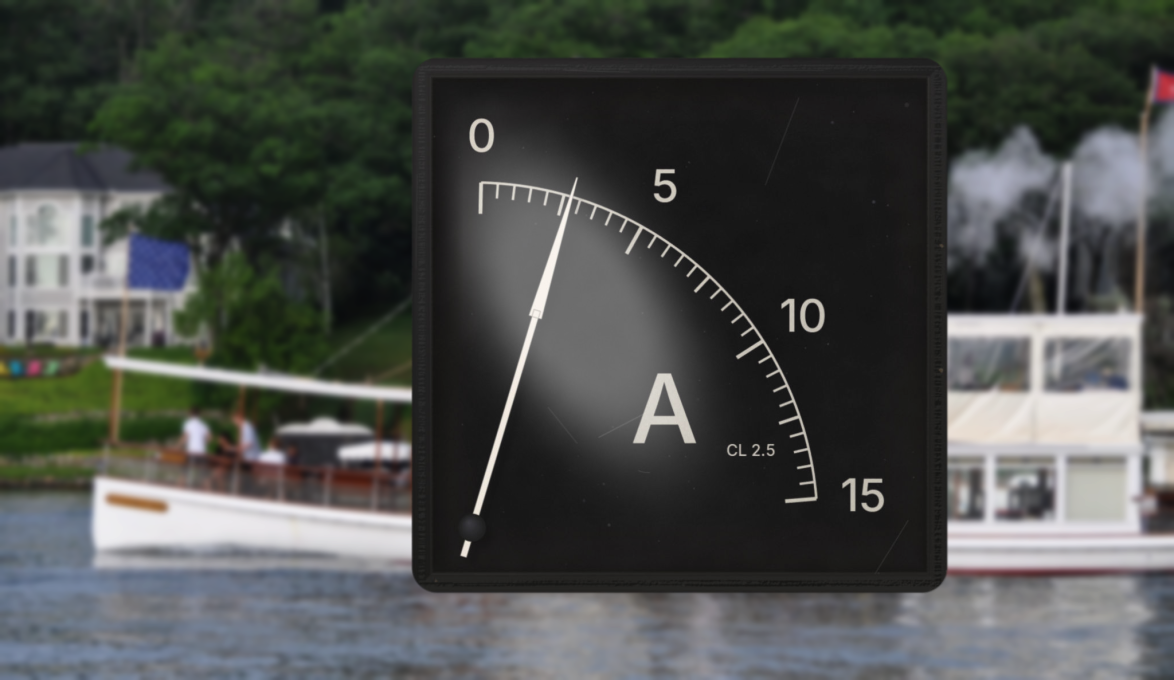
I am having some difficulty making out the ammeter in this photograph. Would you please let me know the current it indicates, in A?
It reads 2.75 A
